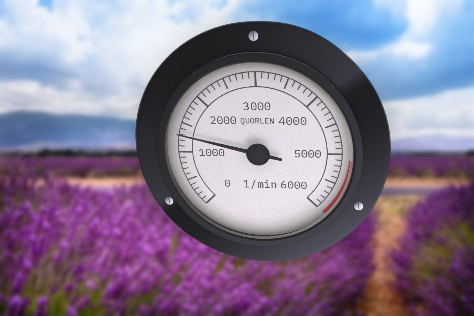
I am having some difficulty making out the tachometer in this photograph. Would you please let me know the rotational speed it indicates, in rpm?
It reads 1300 rpm
